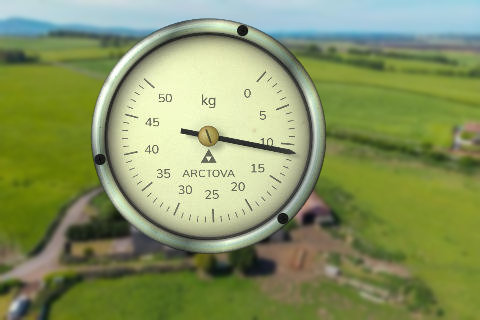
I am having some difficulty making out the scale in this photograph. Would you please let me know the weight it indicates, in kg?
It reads 11 kg
